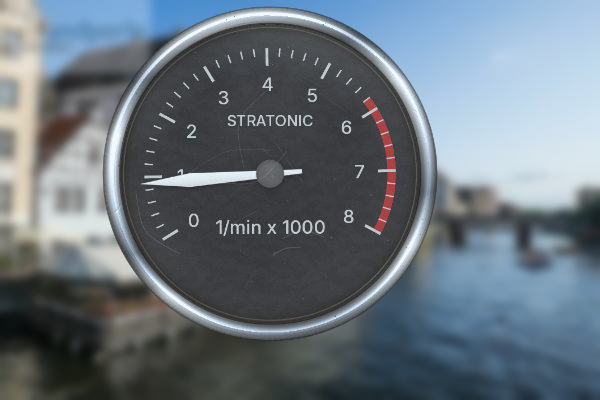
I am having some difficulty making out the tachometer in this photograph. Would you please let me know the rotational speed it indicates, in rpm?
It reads 900 rpm
